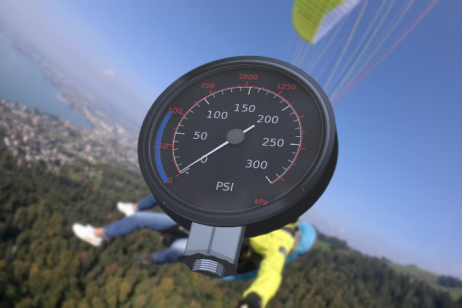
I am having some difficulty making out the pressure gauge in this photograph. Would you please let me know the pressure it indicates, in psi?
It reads 0 psi
